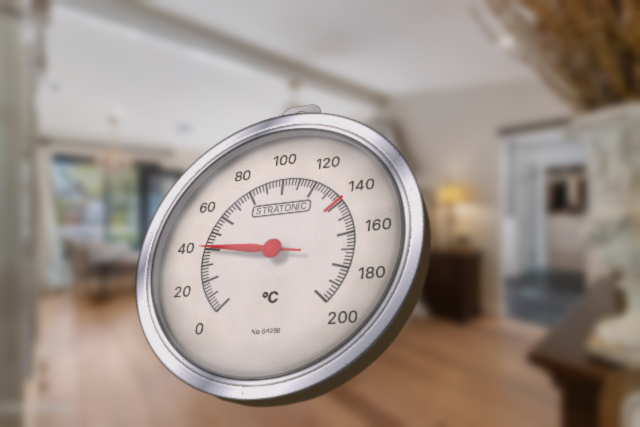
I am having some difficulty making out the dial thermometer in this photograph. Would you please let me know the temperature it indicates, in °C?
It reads 40 °C
